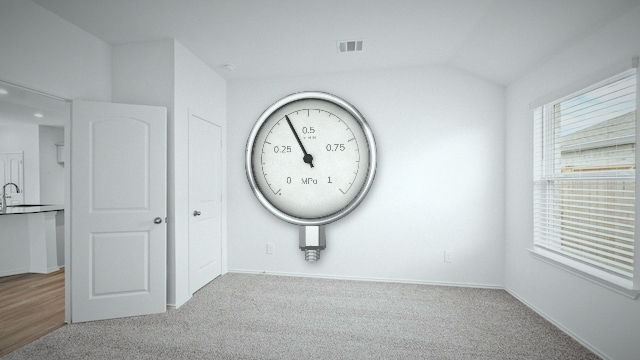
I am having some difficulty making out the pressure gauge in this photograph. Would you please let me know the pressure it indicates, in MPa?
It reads 0.4 MPa
